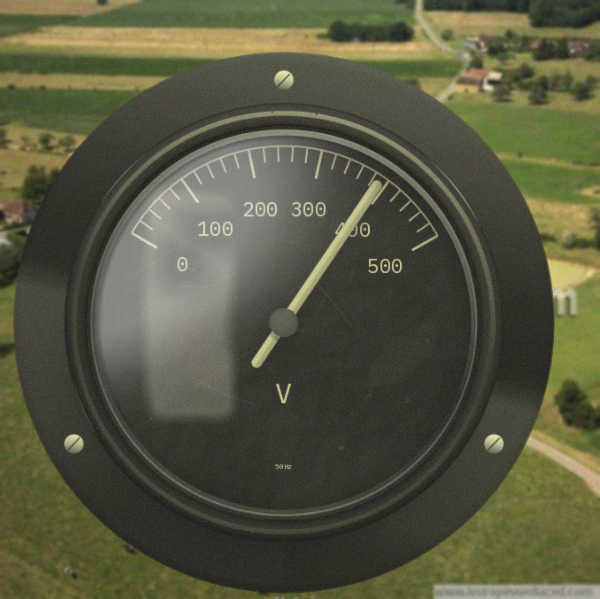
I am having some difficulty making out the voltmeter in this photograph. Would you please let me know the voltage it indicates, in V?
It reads 390 V
